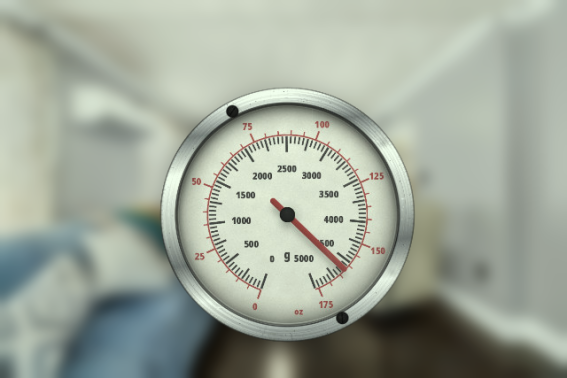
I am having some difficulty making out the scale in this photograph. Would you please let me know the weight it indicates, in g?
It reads 4600 g
